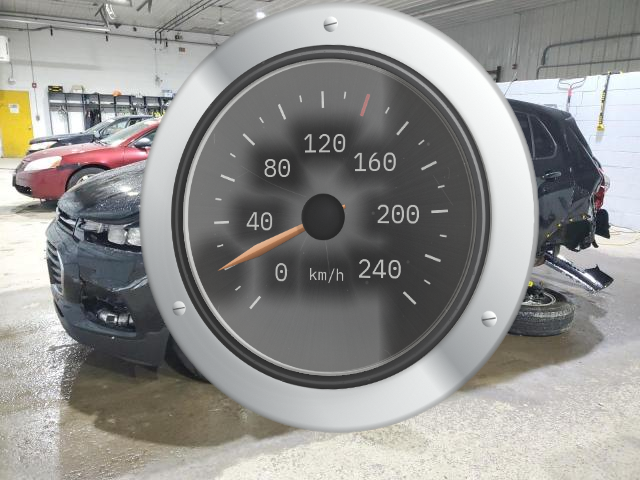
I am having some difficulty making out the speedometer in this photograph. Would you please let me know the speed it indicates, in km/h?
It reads 20 km/h
